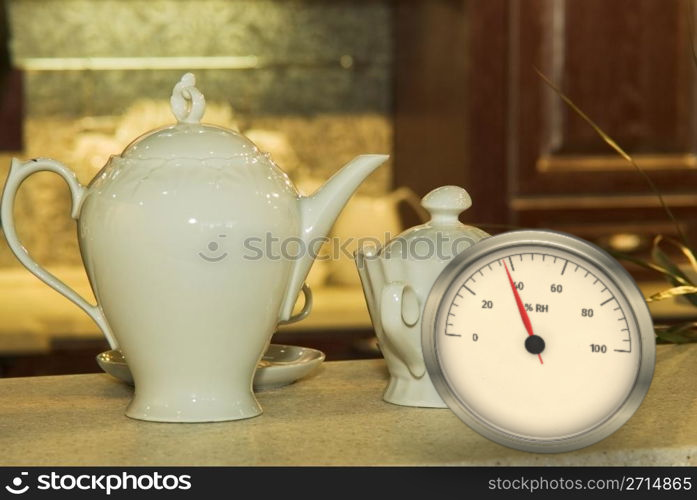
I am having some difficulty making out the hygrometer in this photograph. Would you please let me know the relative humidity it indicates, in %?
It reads 38 %
